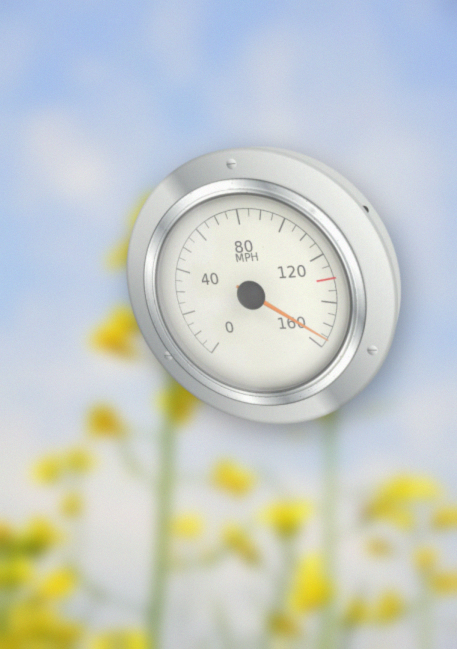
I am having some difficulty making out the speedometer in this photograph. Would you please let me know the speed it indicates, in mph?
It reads 155 mph
